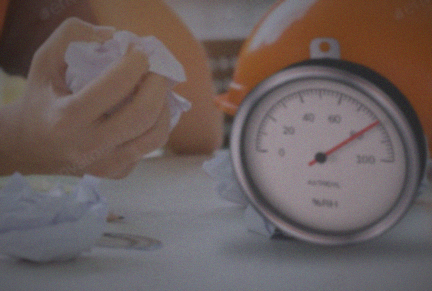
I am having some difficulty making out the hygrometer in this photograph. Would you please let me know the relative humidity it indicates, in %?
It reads 80 %
